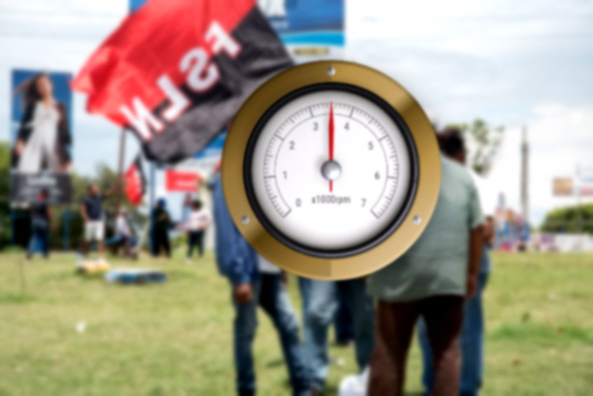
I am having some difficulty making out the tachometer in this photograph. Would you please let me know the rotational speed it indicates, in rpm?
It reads 3500 rpm
